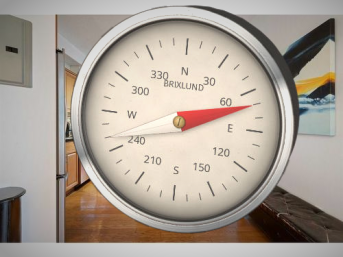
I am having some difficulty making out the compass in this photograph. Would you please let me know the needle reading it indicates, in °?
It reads 70 °
